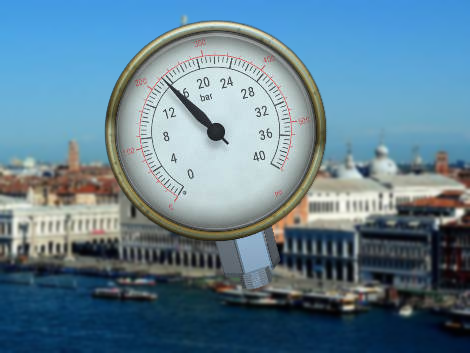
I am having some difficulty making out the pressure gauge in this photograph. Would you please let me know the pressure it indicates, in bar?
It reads 15.5 bar
